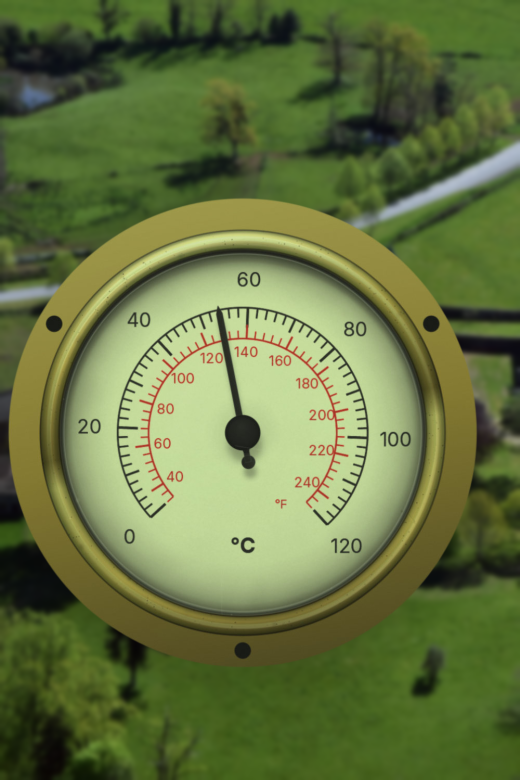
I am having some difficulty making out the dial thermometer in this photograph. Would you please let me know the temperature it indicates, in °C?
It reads 54 °C
